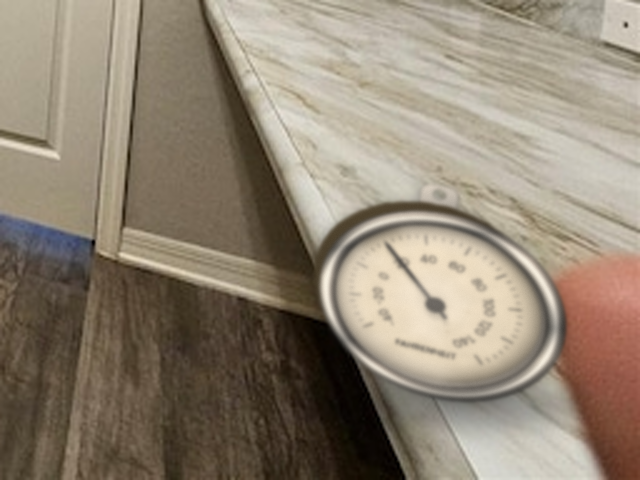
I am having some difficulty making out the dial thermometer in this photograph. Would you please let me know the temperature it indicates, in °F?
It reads 20 °F
